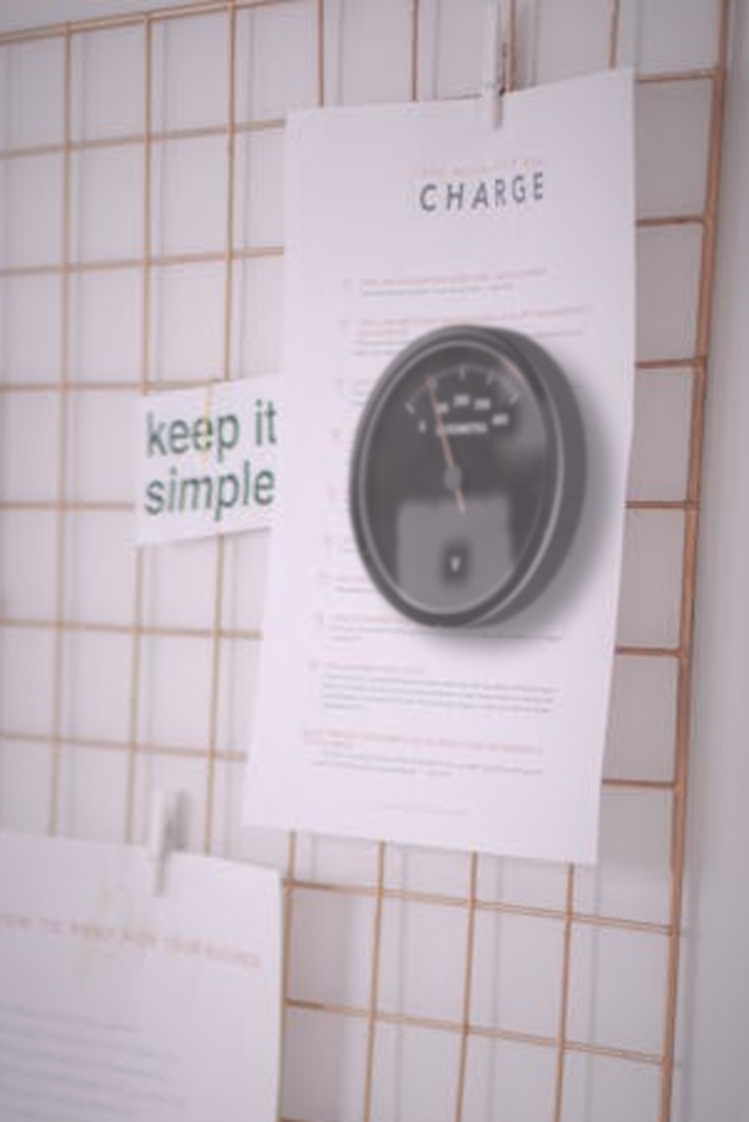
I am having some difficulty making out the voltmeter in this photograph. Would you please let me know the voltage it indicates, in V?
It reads 100 V
